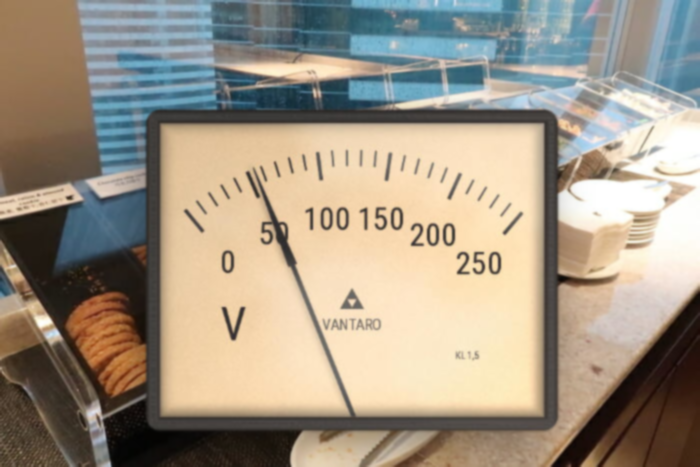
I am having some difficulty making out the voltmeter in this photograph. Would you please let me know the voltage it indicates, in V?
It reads 55 V
